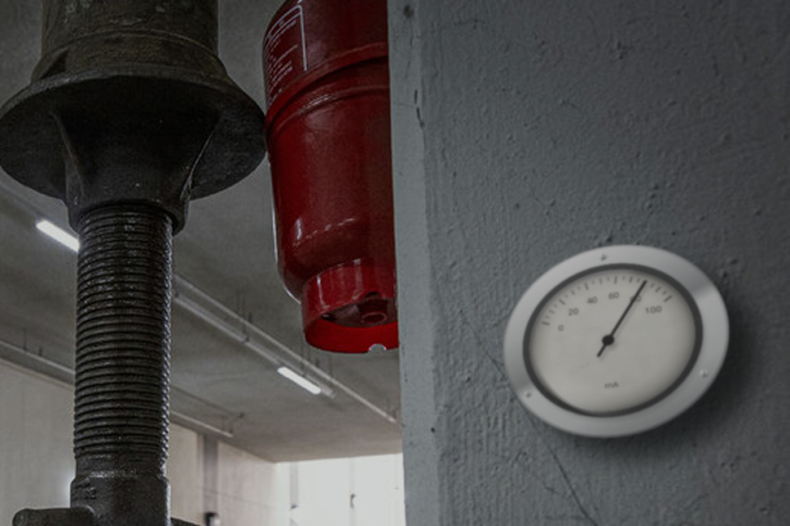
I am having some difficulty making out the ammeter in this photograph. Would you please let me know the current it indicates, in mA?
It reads 80 mA
